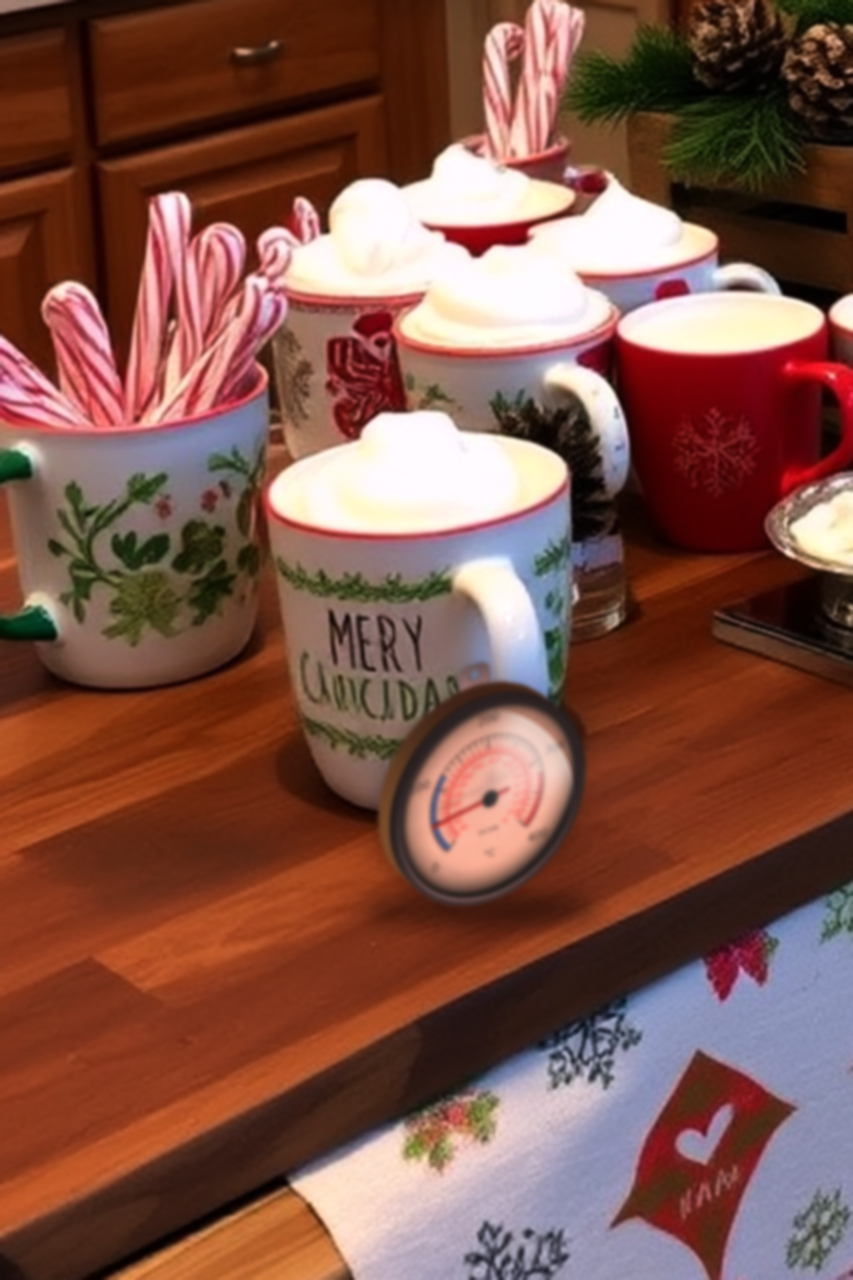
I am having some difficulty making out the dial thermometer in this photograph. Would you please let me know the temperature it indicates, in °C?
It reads 50 °C
